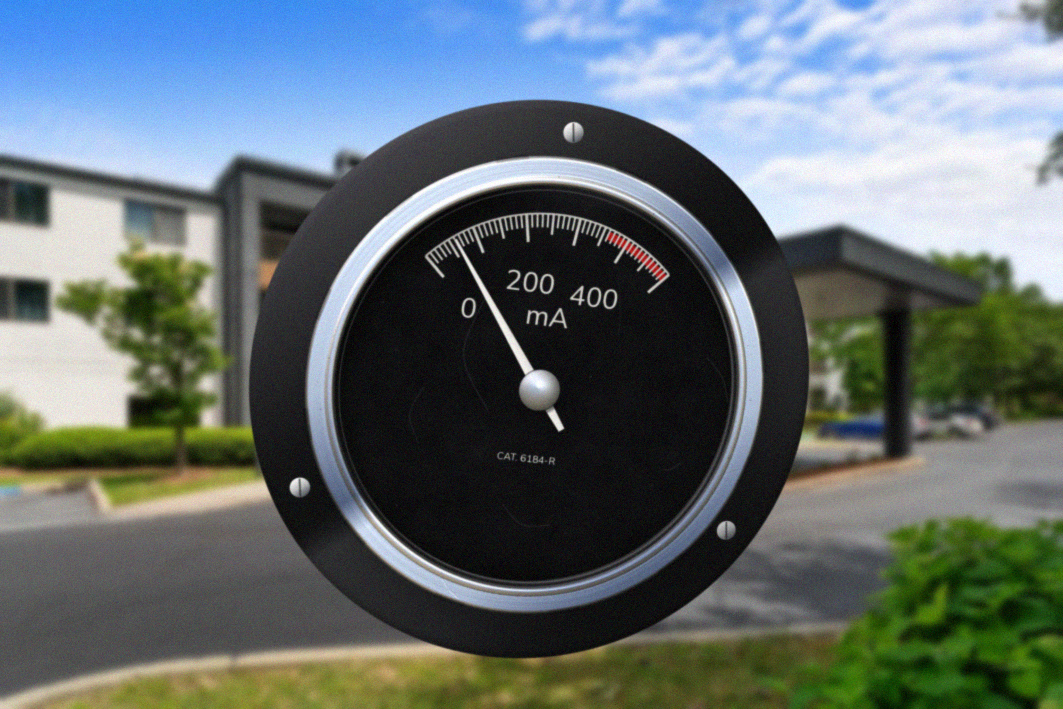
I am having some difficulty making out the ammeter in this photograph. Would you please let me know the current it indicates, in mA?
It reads 60 mA
